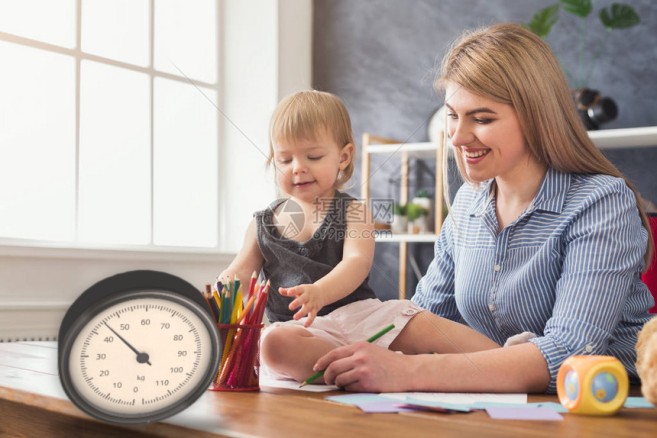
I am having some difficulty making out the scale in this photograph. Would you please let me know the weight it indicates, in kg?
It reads 45 kg
